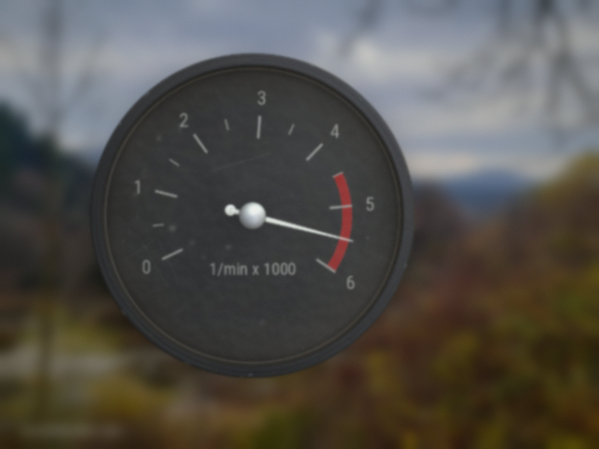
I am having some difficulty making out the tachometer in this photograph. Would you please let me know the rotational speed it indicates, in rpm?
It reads 5500 rpm
